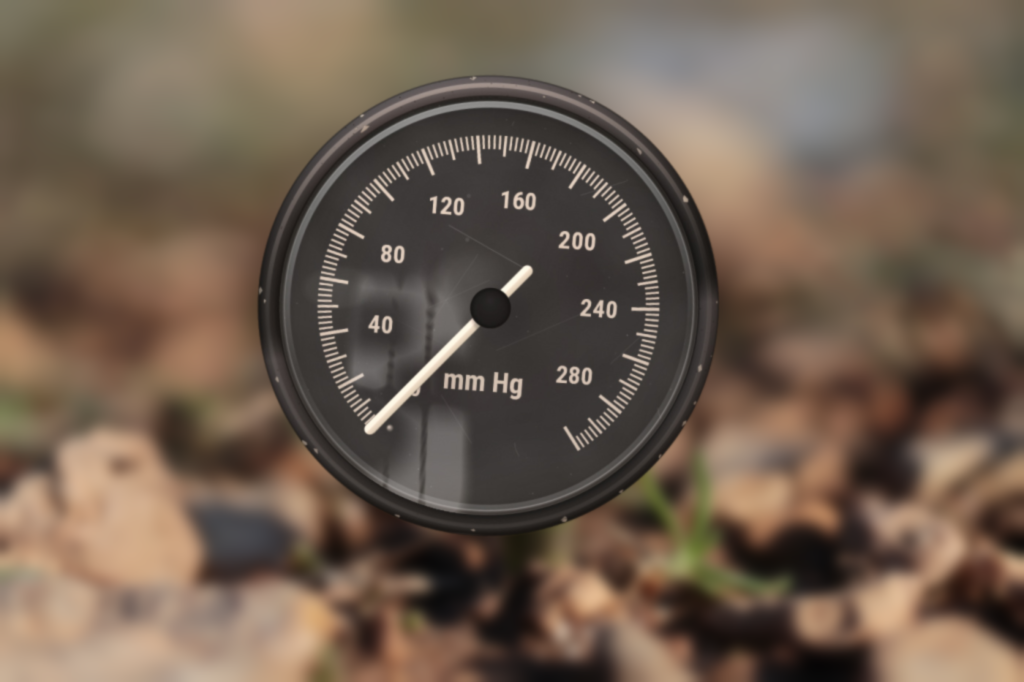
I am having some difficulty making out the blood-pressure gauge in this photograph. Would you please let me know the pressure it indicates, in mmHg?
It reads 2 mmHg
